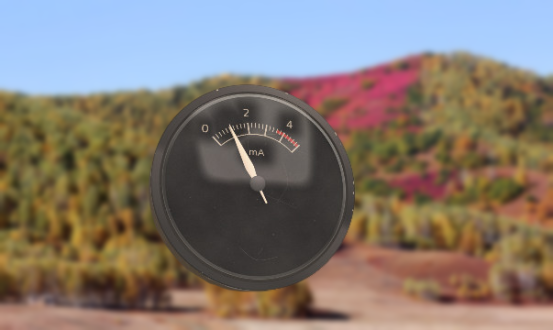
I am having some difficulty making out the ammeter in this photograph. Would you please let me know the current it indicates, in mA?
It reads 1 mA
